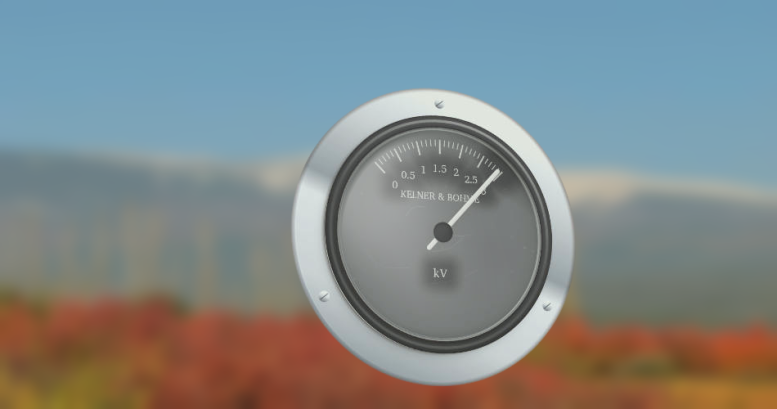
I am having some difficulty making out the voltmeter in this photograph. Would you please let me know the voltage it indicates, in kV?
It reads 2.9 kV
